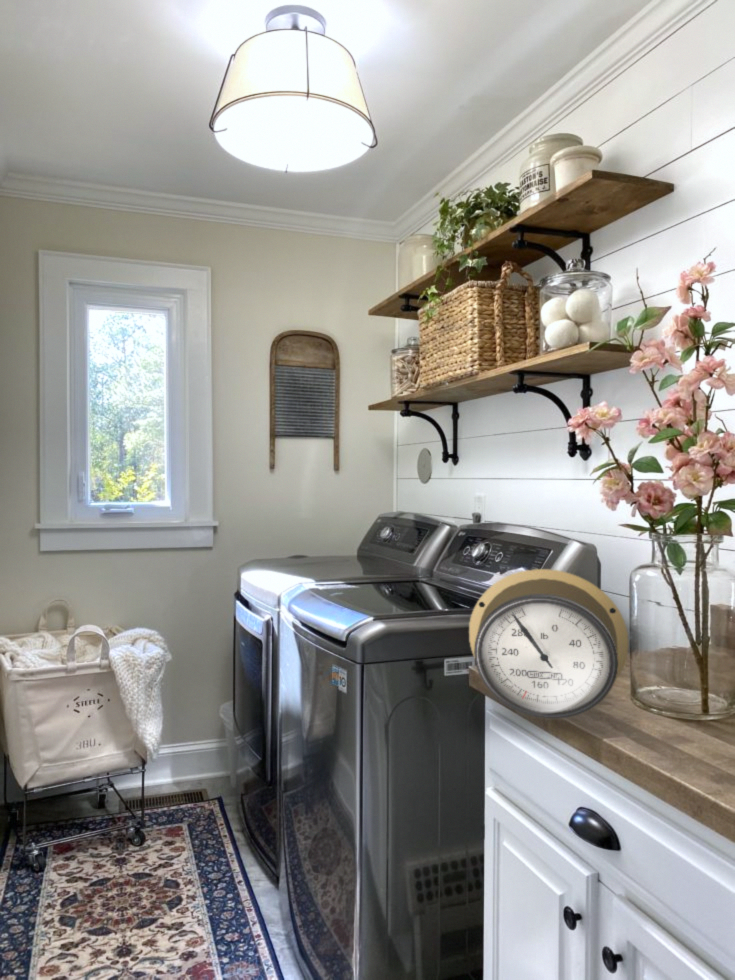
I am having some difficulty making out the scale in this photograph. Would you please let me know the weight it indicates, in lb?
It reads 290 lb
